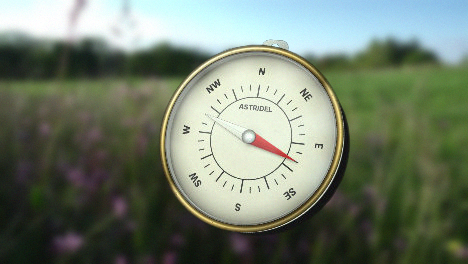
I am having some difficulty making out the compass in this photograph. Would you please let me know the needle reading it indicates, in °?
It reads 110 °
